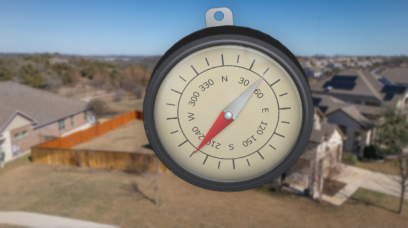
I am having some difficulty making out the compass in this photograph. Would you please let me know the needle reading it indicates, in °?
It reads 225 °
